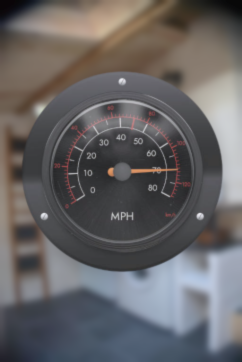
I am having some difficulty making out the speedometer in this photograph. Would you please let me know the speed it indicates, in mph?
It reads 70 mph
